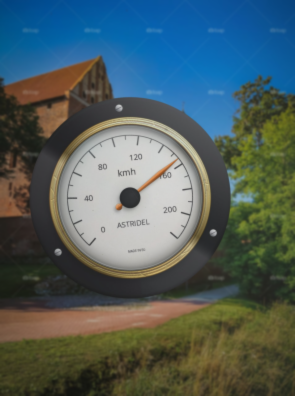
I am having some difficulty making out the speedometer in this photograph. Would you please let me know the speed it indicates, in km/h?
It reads 155 km/h
